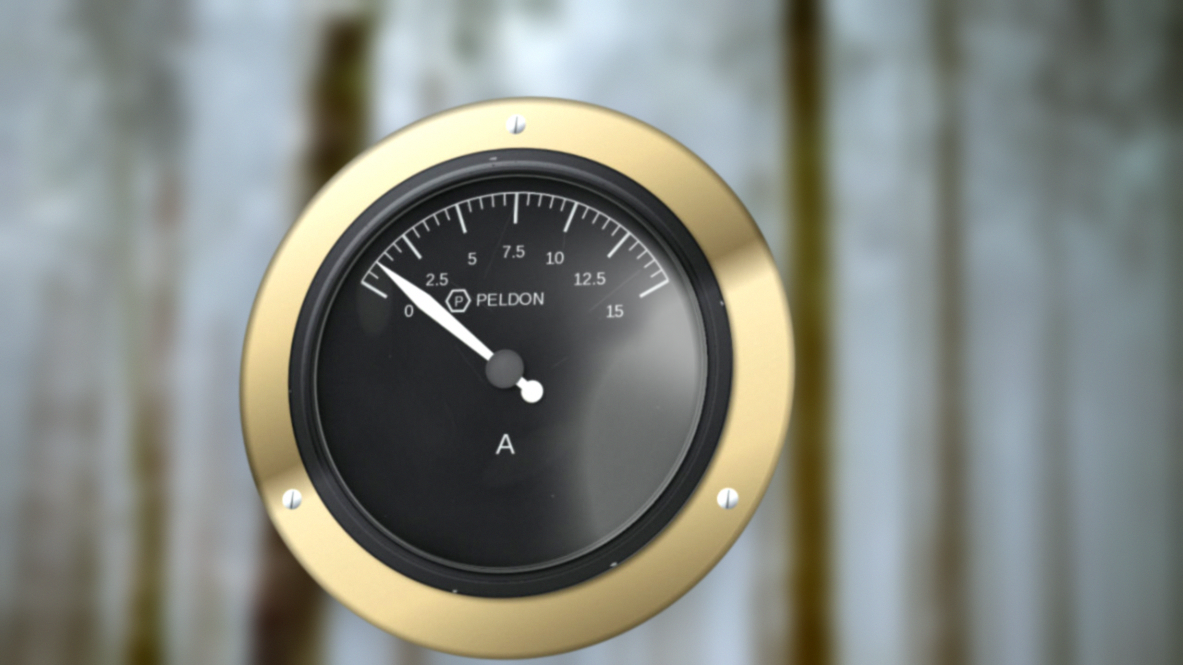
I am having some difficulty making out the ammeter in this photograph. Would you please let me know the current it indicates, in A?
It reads 1 A
